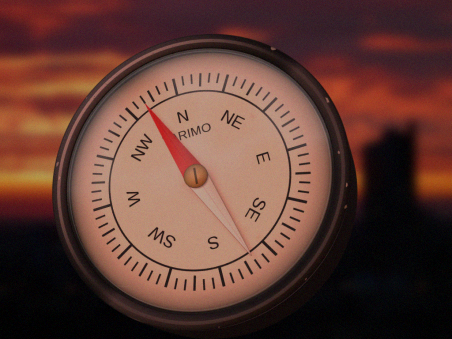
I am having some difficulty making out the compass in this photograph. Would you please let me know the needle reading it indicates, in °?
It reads 340 °
